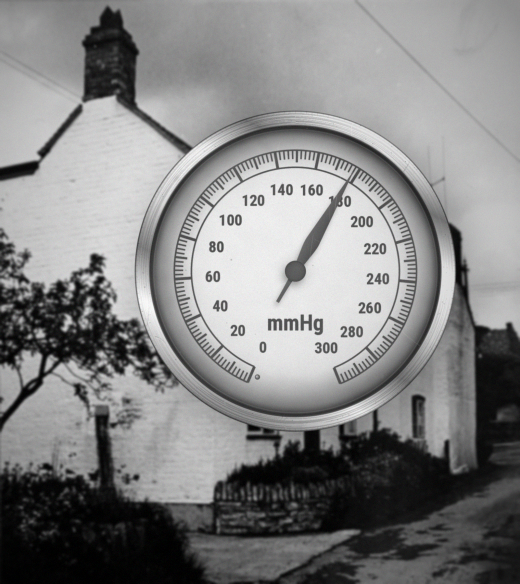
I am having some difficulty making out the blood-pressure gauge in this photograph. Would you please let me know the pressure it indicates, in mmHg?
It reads 178 mmHg
